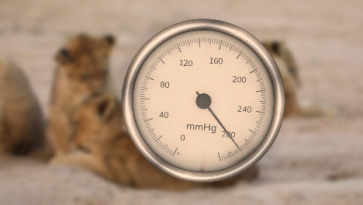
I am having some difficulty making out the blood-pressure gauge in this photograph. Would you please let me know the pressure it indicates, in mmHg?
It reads 280 mmHg
